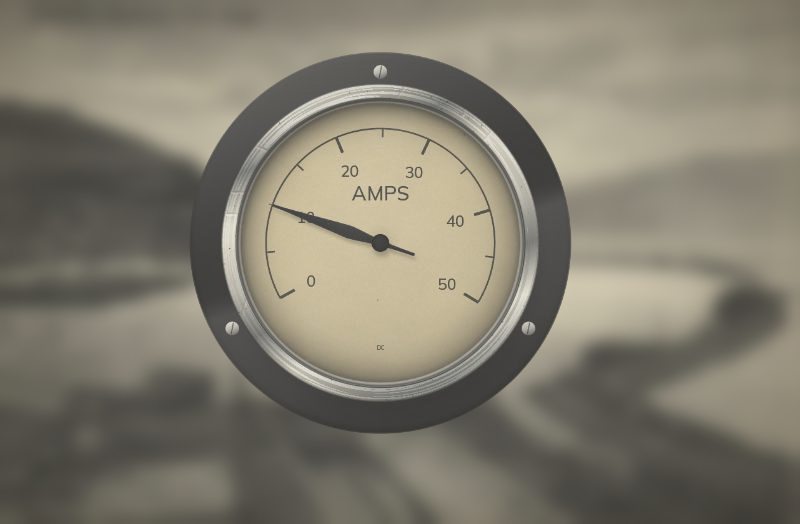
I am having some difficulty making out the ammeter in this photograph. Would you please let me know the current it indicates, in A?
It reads 10 A
